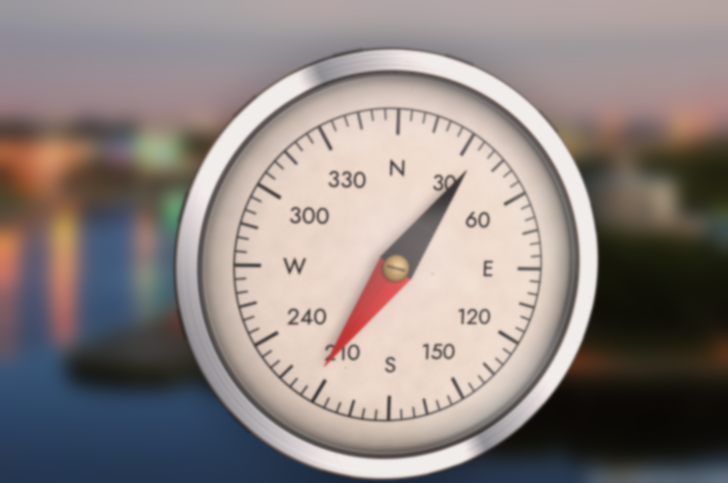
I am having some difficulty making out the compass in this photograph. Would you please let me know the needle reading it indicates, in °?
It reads 215 °
